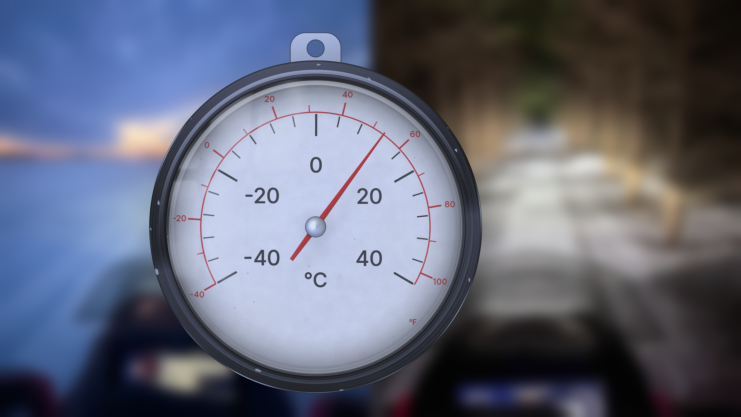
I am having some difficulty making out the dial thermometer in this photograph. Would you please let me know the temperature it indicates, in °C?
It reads 12 °C
